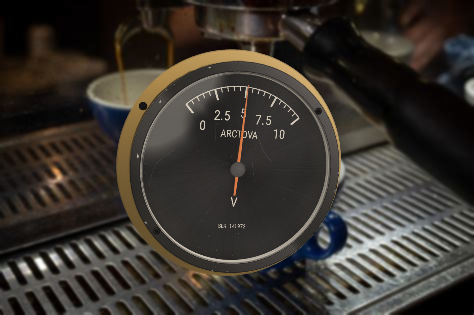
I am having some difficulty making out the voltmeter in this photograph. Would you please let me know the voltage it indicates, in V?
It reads 5 V
